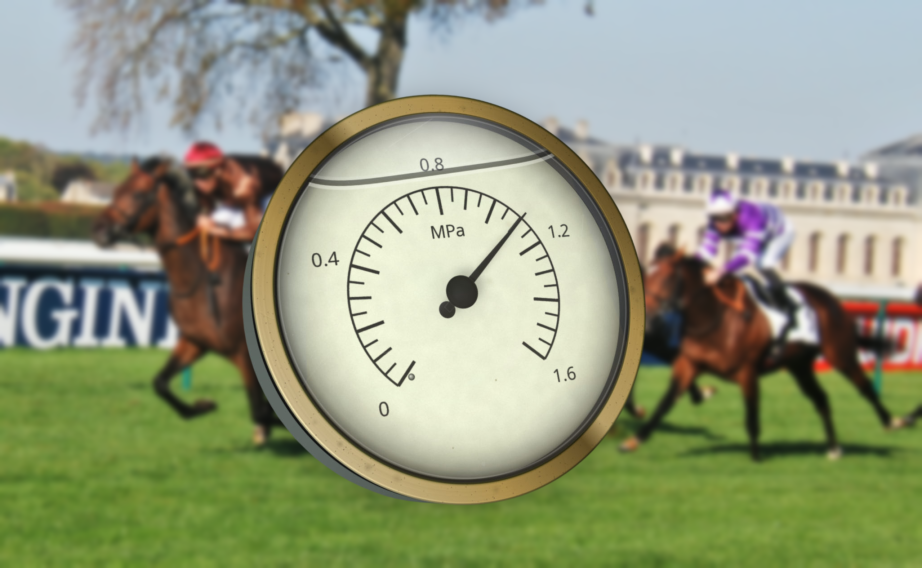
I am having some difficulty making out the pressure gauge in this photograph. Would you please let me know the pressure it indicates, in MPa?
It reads 1.1 MPa
